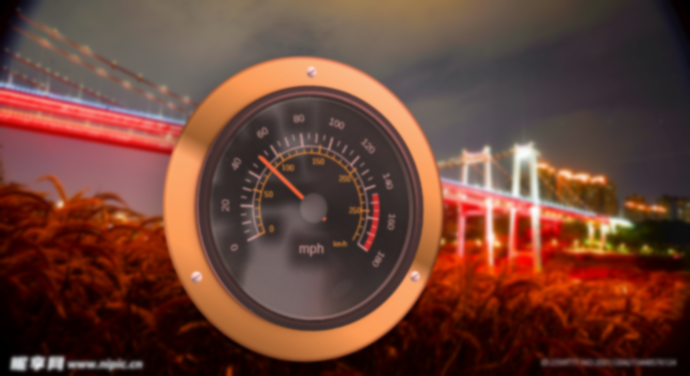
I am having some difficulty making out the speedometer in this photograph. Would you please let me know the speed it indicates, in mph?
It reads 50 mph
